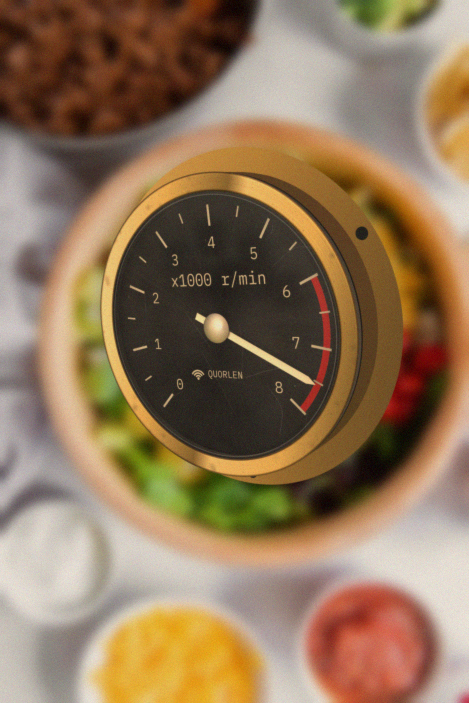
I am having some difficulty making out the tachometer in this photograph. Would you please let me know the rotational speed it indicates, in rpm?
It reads 7500 rpm
